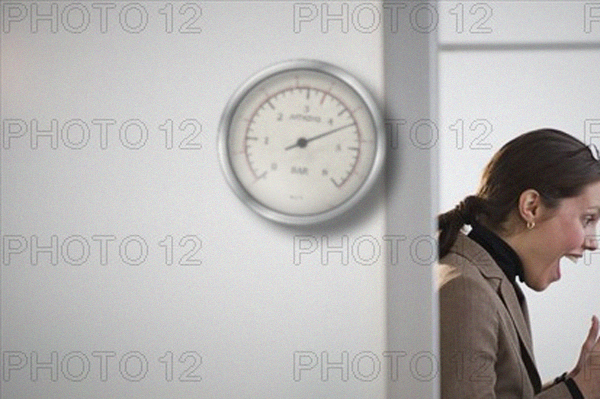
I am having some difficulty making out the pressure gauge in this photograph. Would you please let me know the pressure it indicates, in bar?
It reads 4.4 bar
